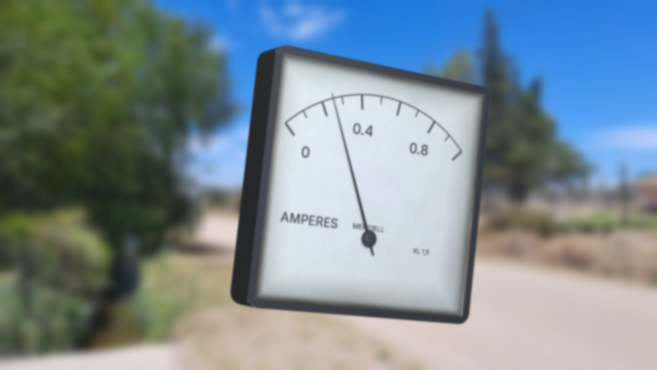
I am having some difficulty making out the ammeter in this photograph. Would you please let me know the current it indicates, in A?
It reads 0.25 A
